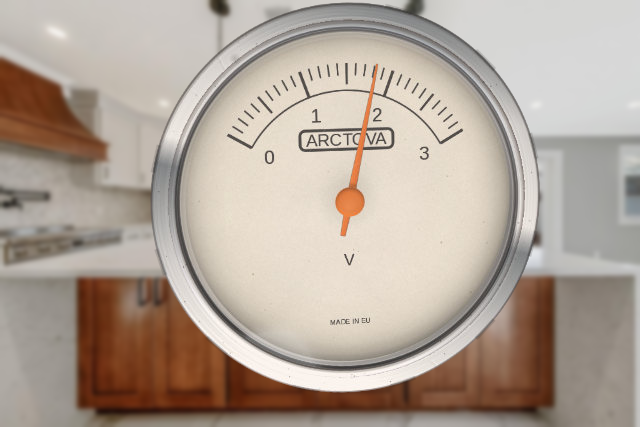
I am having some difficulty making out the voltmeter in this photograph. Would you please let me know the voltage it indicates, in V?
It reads 1.8 V
